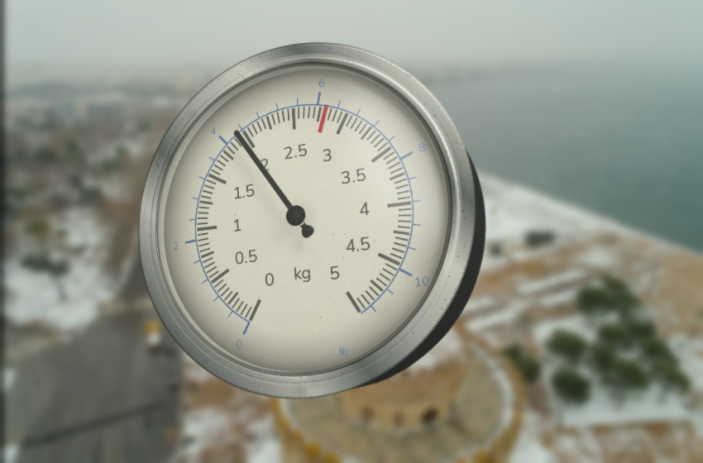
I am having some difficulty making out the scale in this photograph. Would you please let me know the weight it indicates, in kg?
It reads 1.95 kg
